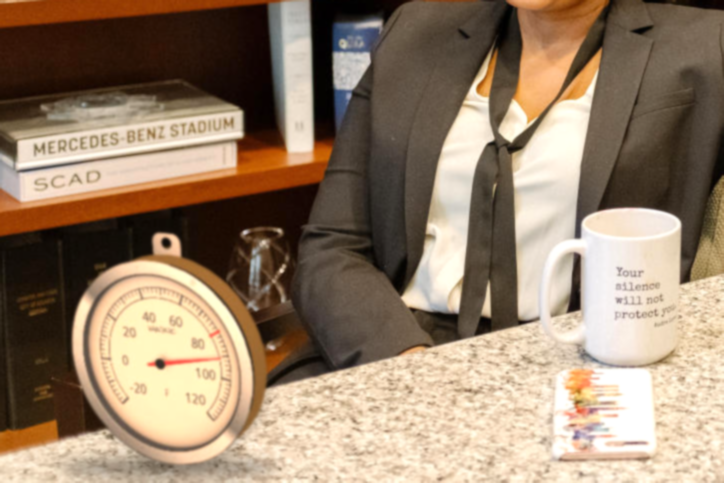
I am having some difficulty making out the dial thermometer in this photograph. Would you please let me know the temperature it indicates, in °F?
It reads 90 °F
